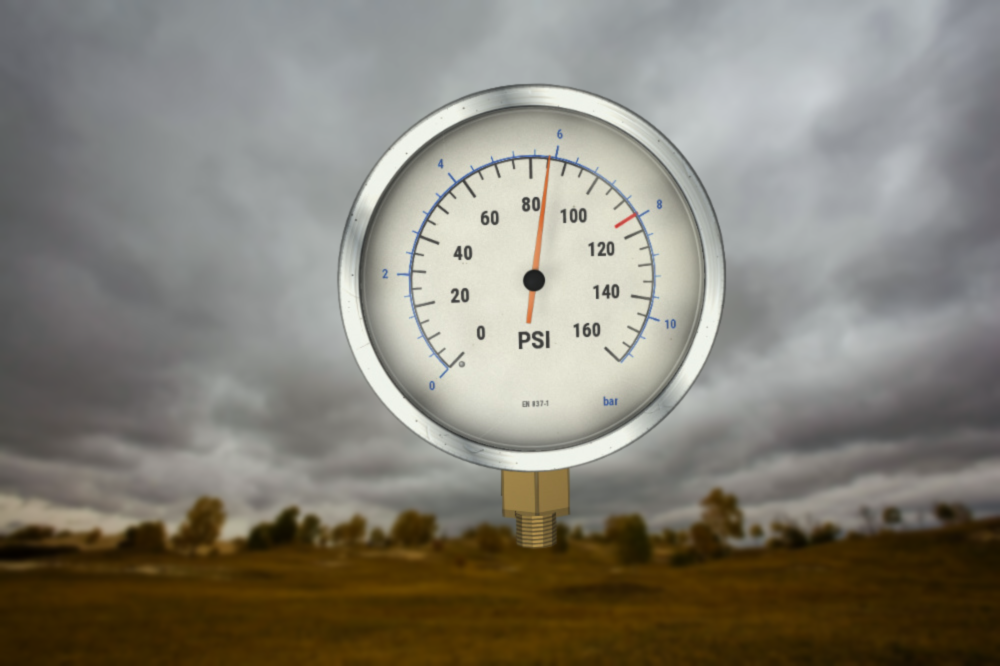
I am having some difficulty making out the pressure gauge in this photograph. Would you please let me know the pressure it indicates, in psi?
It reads 85 psi
